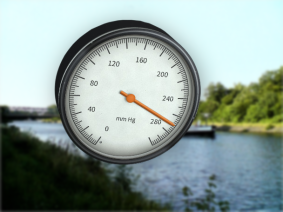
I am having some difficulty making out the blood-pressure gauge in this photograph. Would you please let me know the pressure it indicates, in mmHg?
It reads 270 mmHg
